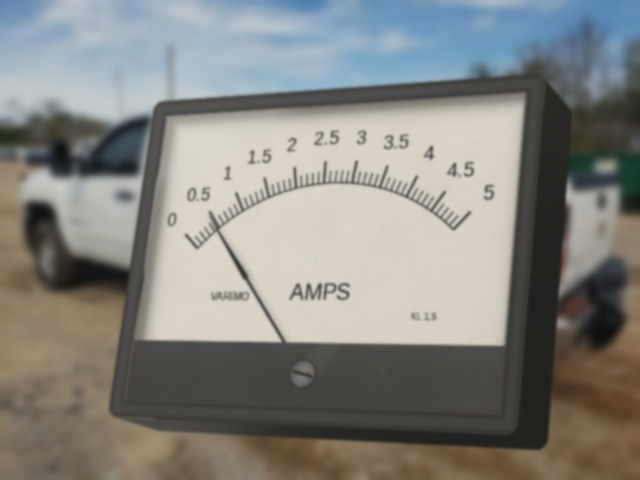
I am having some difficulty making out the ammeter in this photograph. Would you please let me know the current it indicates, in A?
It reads 0.5 A
